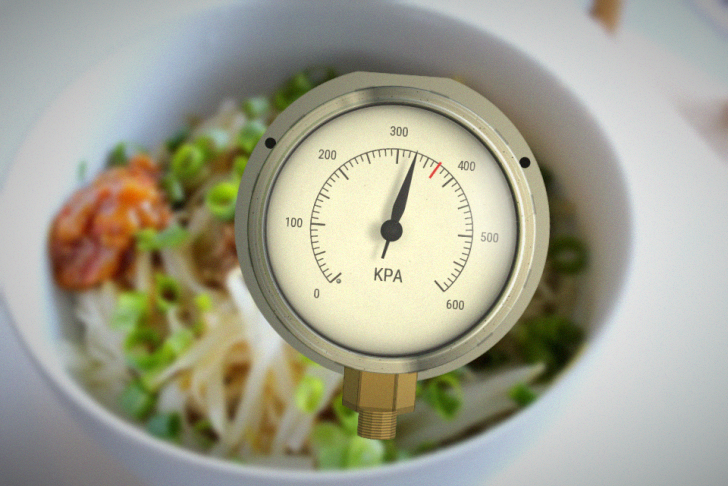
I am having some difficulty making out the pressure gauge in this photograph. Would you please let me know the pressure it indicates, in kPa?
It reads 330 kPa
